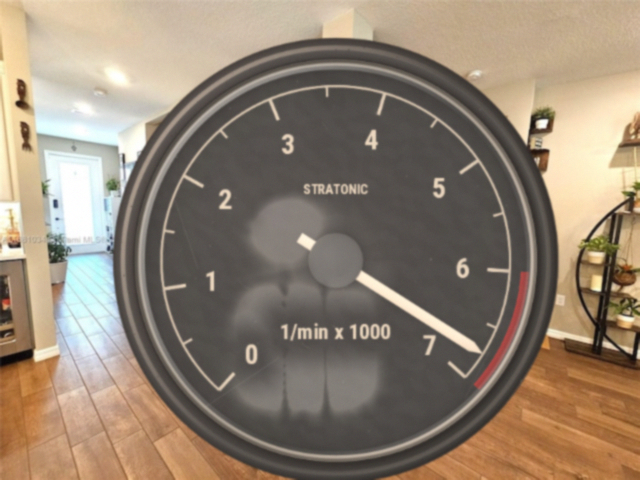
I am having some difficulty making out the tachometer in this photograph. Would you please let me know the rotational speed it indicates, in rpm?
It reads 6750 rpm
